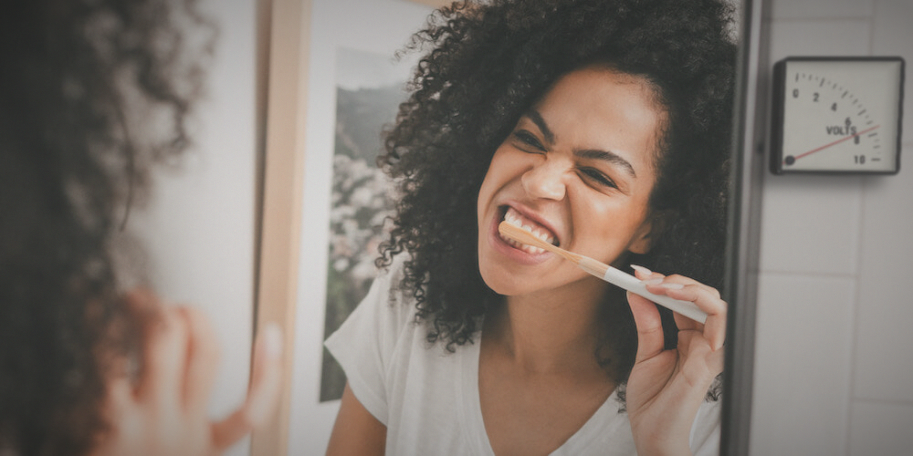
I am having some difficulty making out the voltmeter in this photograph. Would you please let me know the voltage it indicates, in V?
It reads 7.5 V
